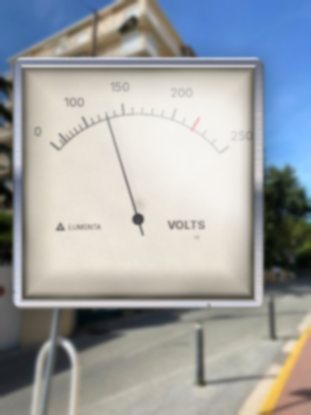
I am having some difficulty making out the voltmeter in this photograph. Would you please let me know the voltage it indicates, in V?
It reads 130 V
